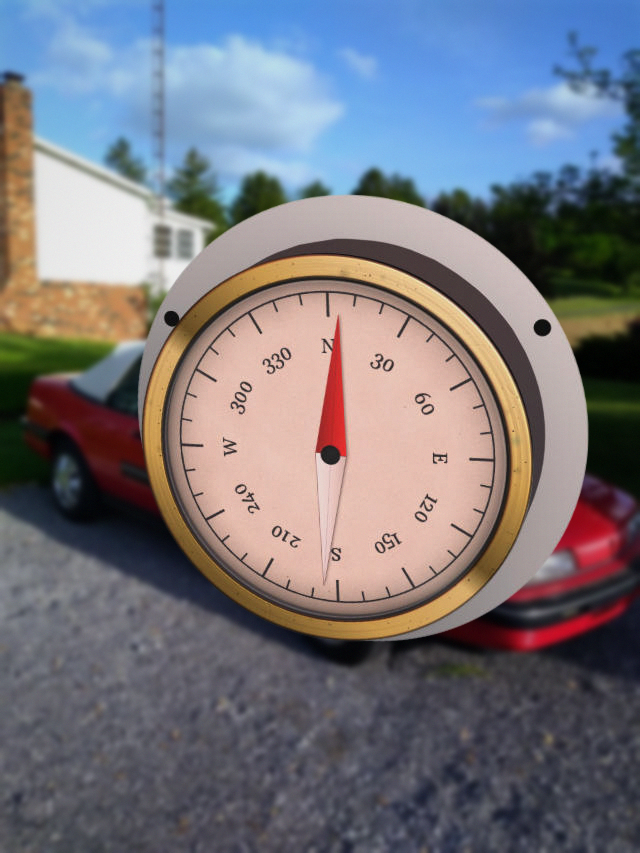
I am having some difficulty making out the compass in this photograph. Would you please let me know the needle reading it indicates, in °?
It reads 5 °
